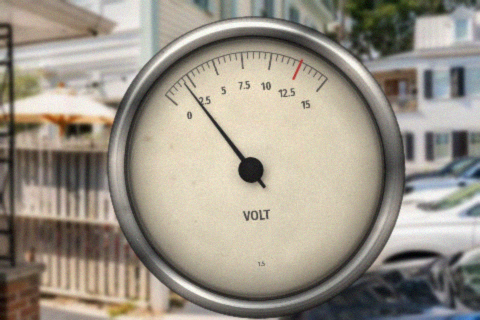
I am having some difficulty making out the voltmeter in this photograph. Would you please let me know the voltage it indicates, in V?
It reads 2 V
